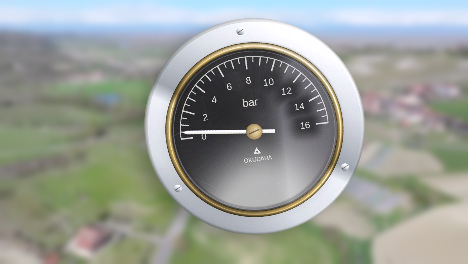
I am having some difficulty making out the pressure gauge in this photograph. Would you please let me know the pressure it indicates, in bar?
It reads 0.5 bar
